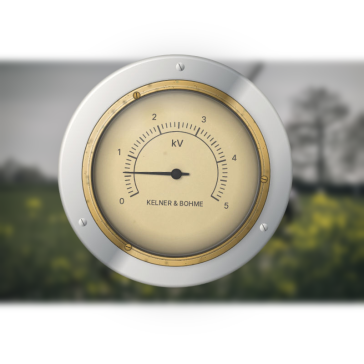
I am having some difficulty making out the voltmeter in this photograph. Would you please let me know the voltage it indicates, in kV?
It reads 0.6 kV
